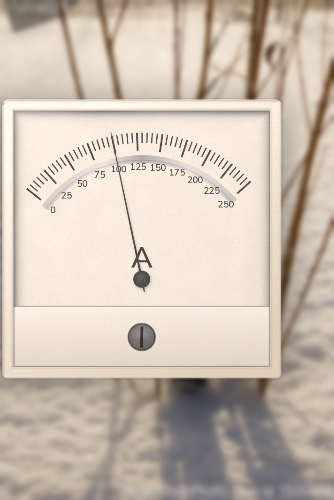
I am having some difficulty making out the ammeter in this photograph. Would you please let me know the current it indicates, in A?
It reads 100 A
